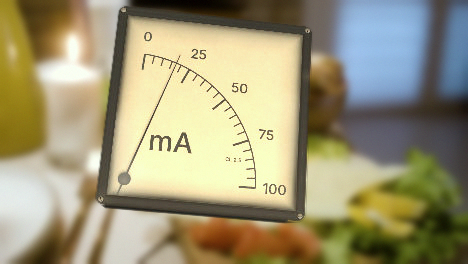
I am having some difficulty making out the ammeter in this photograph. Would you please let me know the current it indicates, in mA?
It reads 17.5 mA
